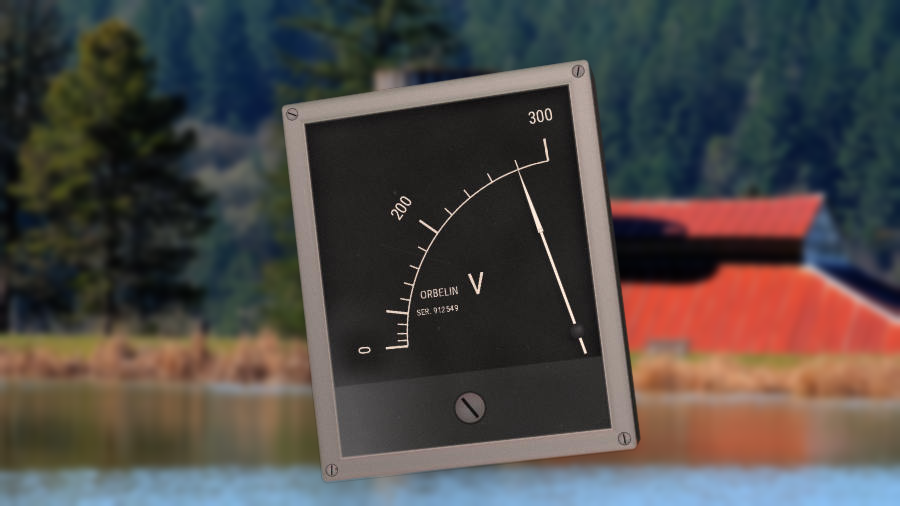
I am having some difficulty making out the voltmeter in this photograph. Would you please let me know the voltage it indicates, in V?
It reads 280 V
